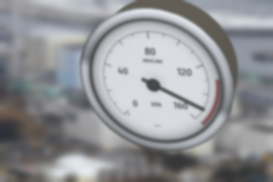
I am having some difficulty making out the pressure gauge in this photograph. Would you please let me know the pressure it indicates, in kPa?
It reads 150 kPa
